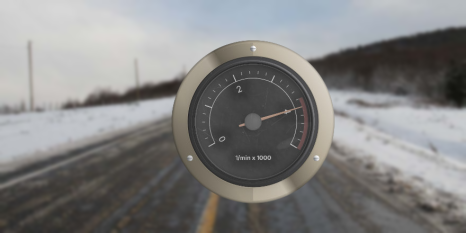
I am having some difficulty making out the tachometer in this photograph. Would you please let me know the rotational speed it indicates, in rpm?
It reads 4000 rpm
